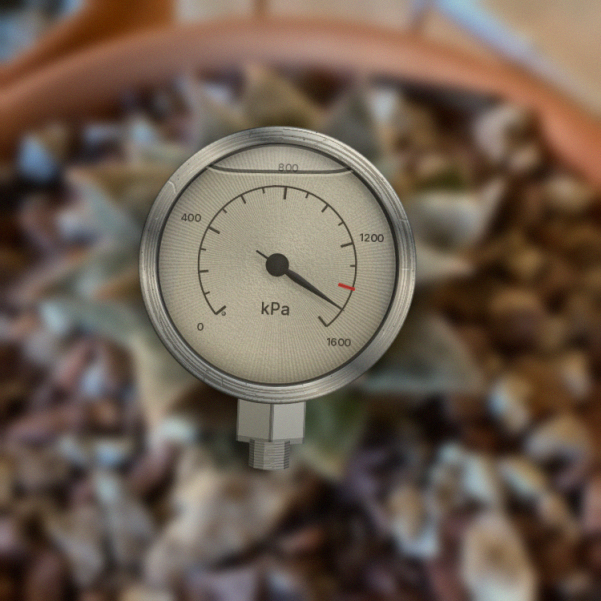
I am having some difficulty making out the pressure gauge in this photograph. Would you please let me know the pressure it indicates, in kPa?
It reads 1500 kPa
